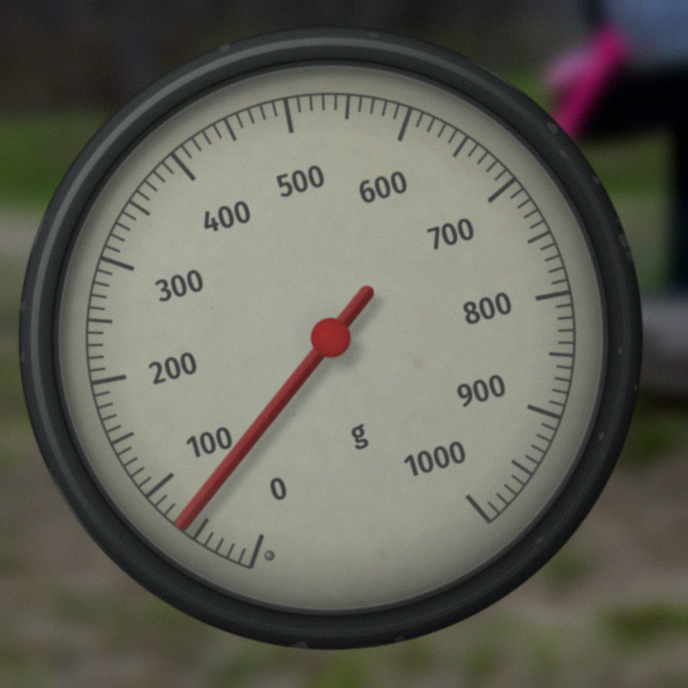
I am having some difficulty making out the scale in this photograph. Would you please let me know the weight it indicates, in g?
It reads 65 g
